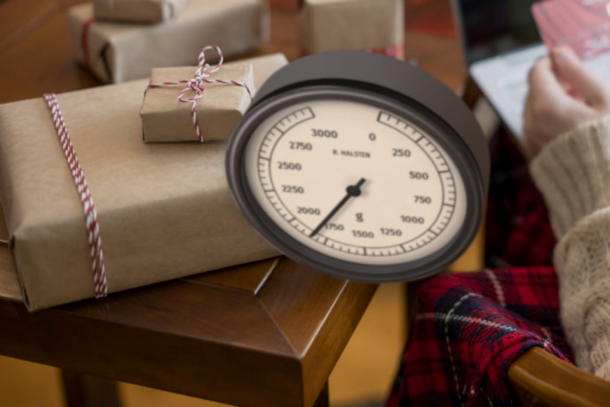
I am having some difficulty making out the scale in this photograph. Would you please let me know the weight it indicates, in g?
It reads 1850 g
